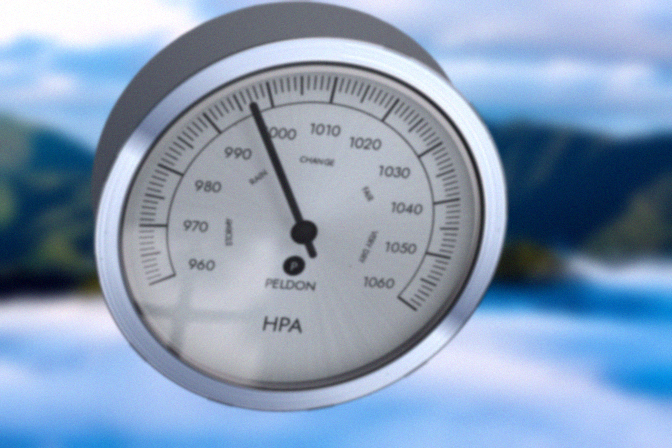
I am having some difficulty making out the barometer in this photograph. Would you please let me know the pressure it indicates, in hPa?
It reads 997 hPa
